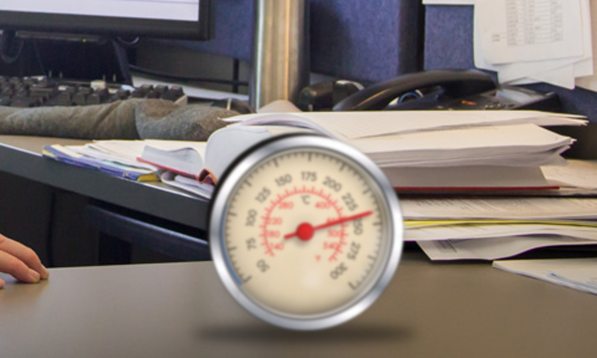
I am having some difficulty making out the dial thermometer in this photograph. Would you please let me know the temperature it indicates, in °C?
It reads 240 °C
